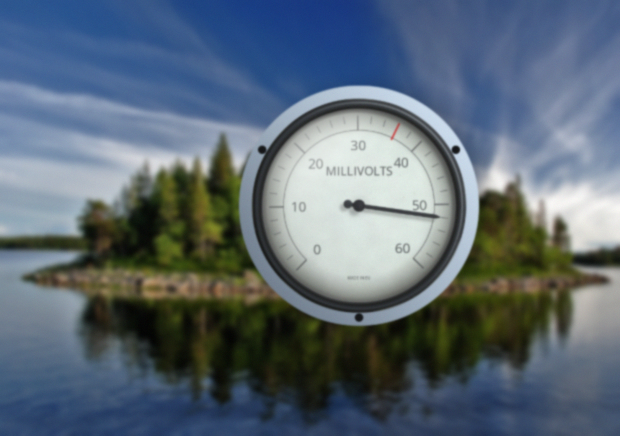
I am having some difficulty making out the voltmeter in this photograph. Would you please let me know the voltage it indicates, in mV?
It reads 52 mV
